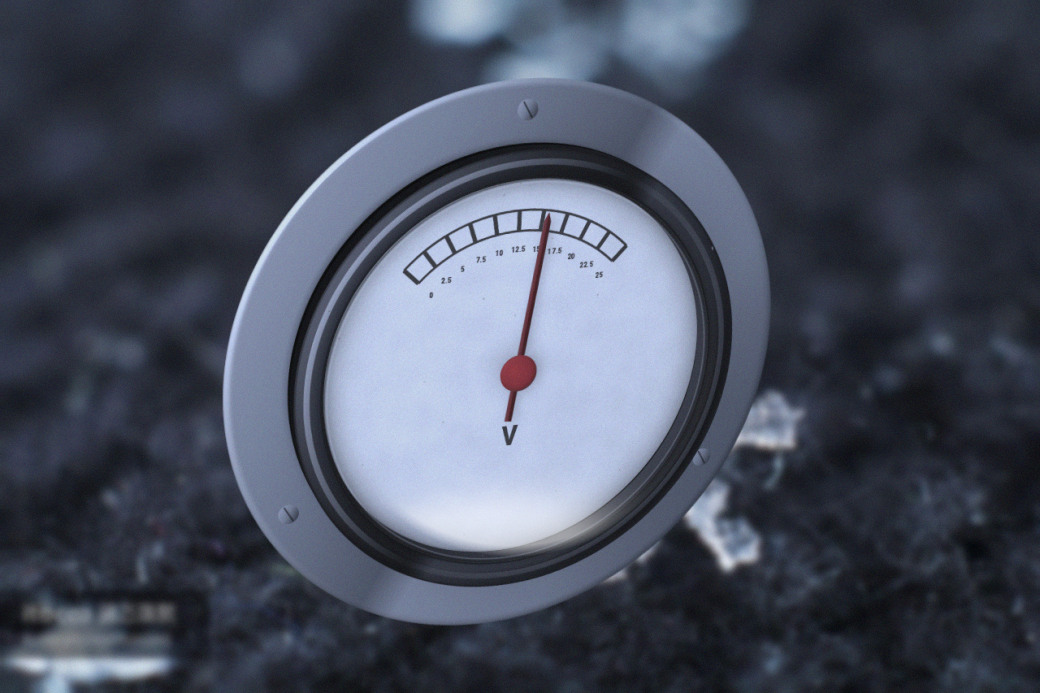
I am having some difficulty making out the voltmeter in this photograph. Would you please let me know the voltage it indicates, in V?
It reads 15 V
